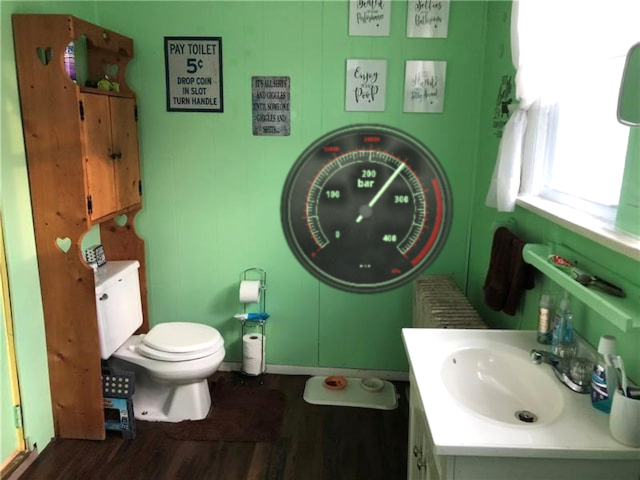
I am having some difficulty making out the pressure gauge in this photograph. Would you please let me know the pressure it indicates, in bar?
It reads 250 bar
